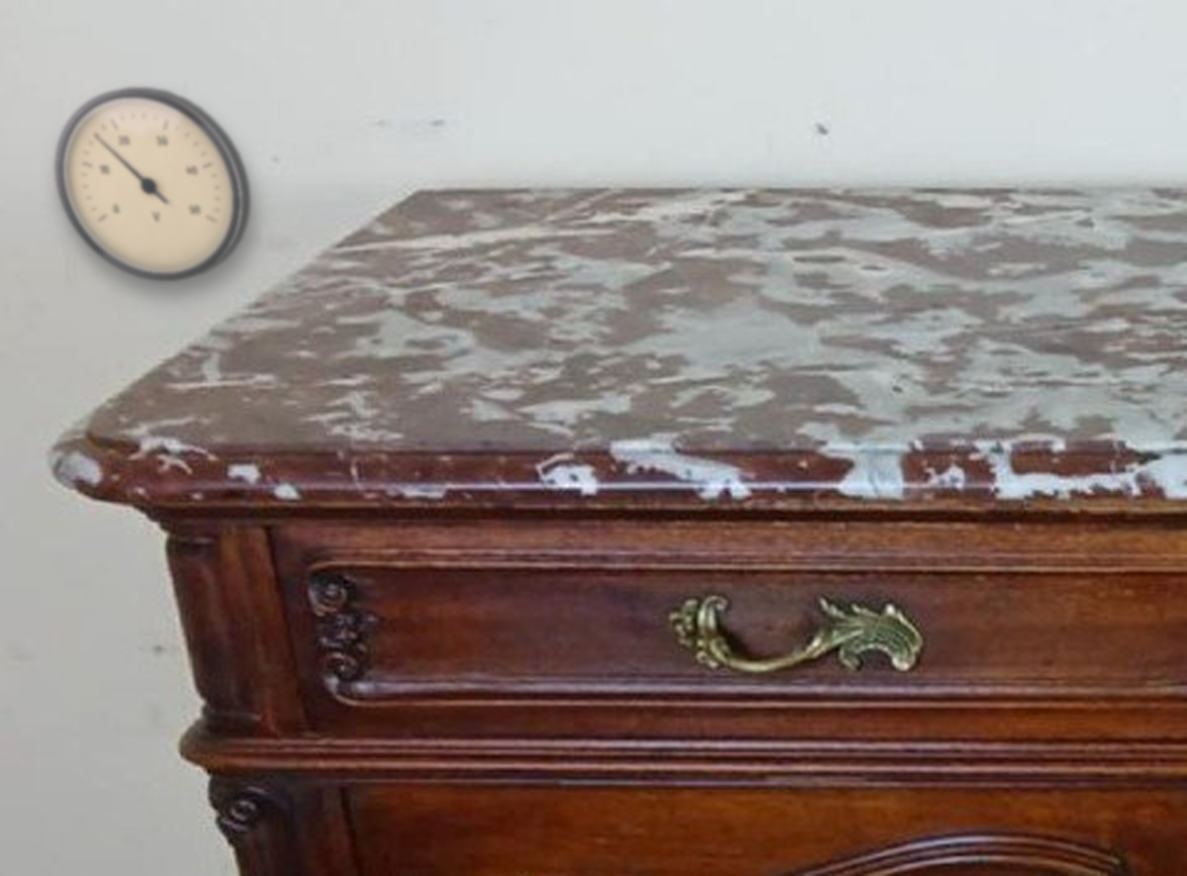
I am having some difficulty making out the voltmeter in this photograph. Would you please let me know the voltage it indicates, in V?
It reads 16 V
